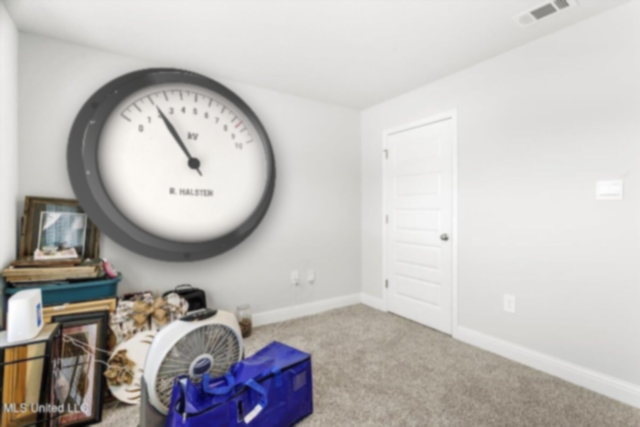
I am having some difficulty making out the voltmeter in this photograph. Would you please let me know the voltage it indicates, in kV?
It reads 2 kV
